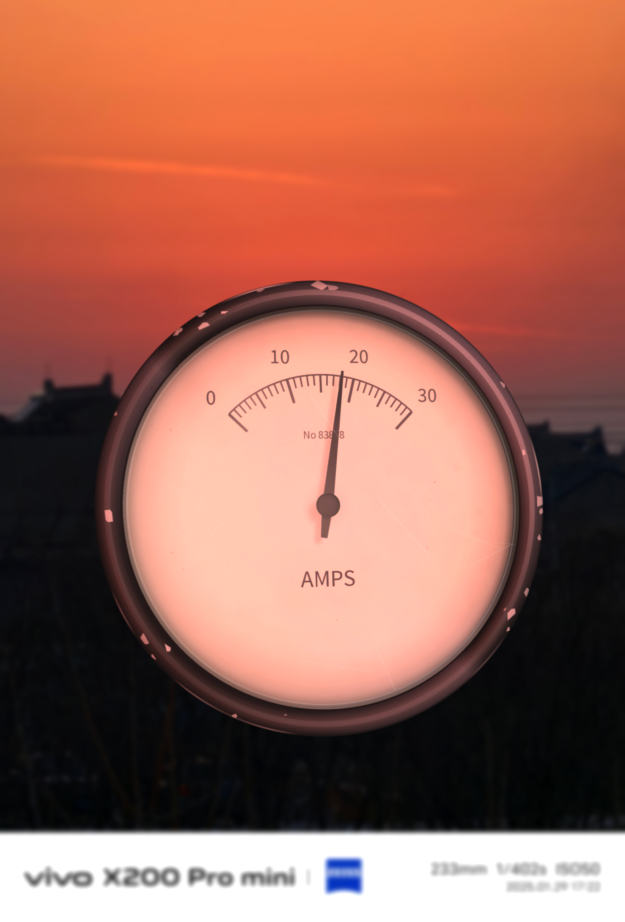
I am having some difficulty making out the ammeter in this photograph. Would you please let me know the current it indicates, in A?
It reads 18 A
